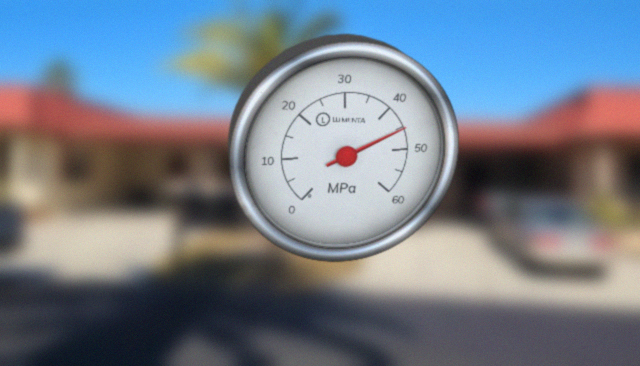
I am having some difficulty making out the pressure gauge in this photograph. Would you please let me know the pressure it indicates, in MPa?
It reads 45 MPa
